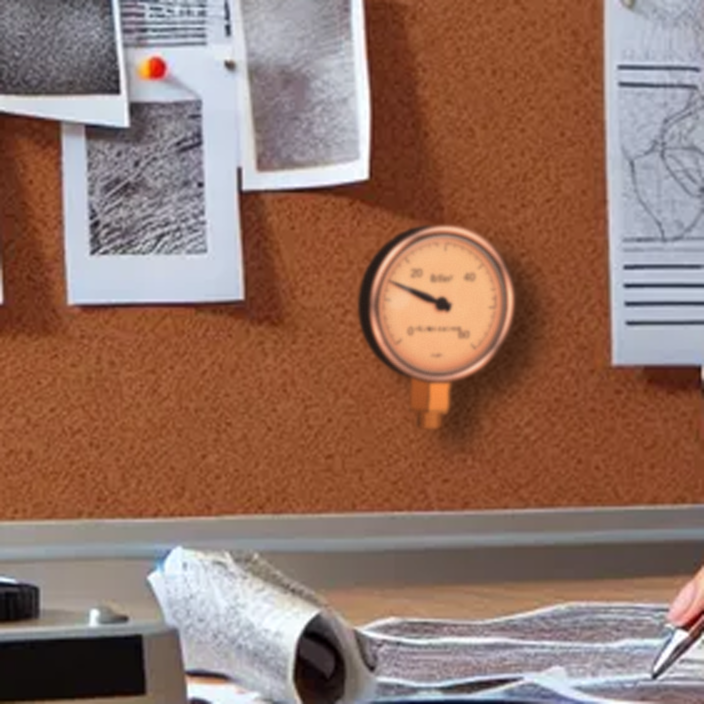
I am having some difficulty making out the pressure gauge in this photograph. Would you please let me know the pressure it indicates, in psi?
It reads 14 psi
